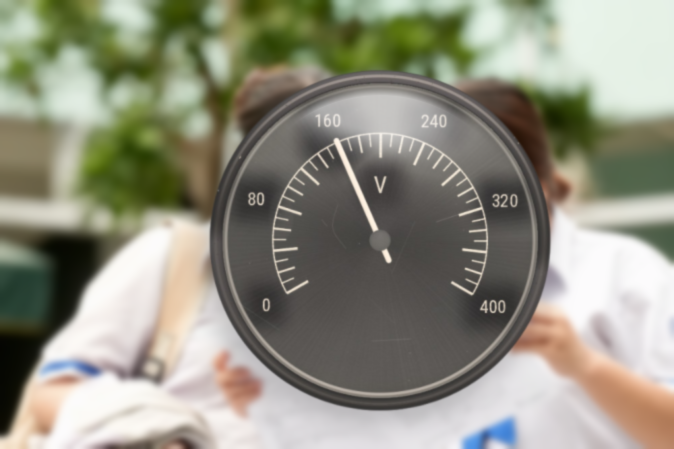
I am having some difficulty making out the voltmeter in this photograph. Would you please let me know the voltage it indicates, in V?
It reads 160 V
